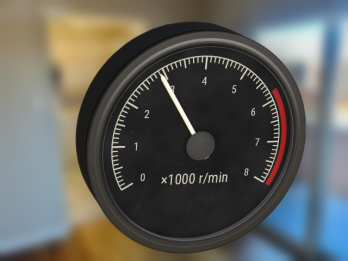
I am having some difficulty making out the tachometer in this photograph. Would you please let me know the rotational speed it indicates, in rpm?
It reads 2900 rpm
